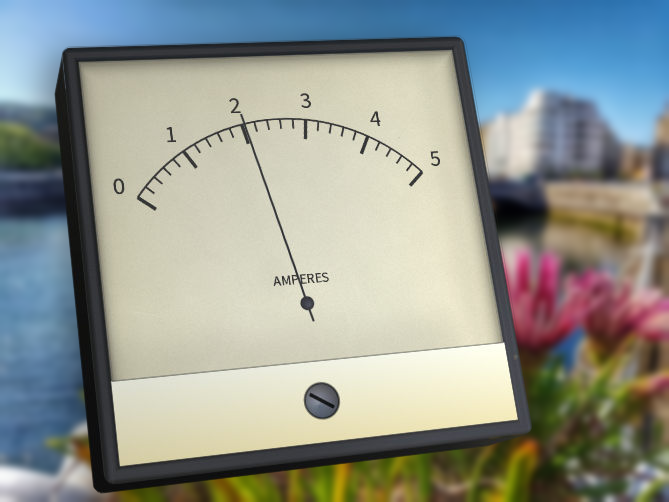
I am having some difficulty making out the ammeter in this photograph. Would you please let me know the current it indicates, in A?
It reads 2 A
